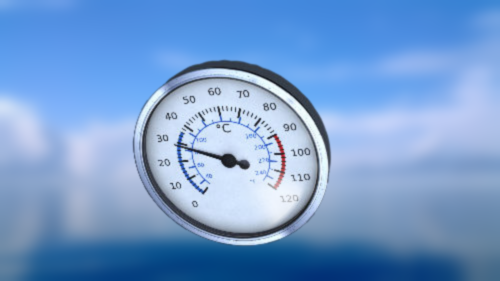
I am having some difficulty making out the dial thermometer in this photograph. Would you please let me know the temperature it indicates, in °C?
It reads 30 °C
